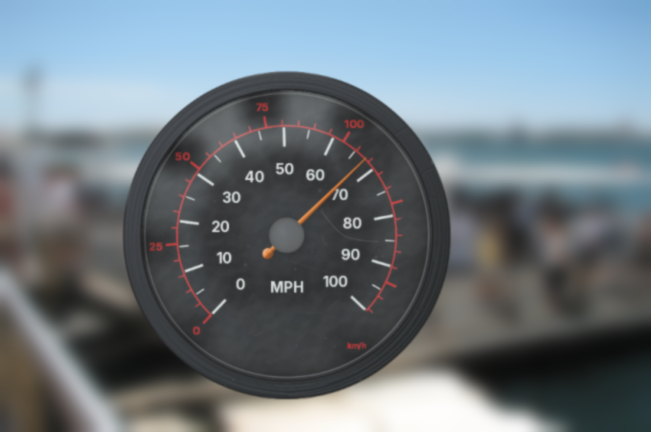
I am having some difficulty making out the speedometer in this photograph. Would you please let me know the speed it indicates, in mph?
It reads 67.5 mph
